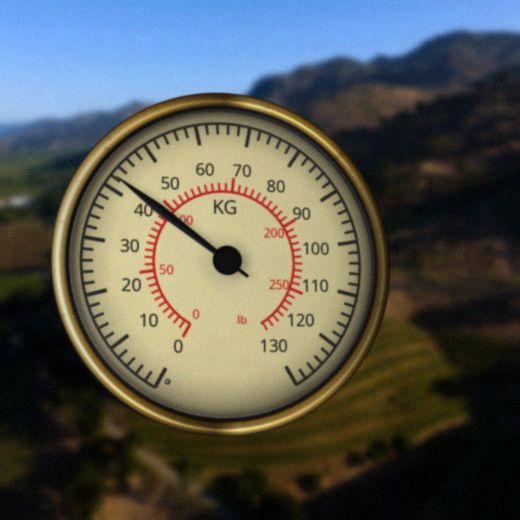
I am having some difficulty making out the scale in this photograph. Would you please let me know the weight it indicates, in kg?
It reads 42 kg
